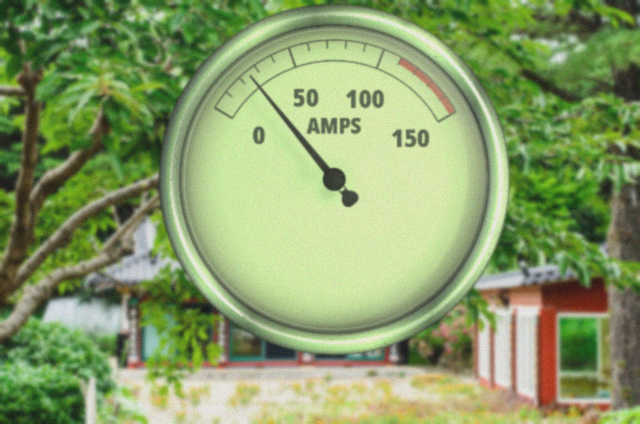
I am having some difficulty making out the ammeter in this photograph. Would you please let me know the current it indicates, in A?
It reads 25 A
